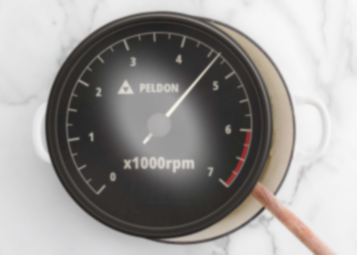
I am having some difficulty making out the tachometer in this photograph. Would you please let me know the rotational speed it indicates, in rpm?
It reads 4625 rpm
